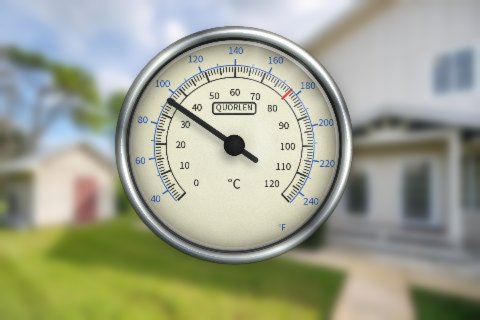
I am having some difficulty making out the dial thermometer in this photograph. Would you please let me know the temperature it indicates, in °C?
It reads 35 °C
